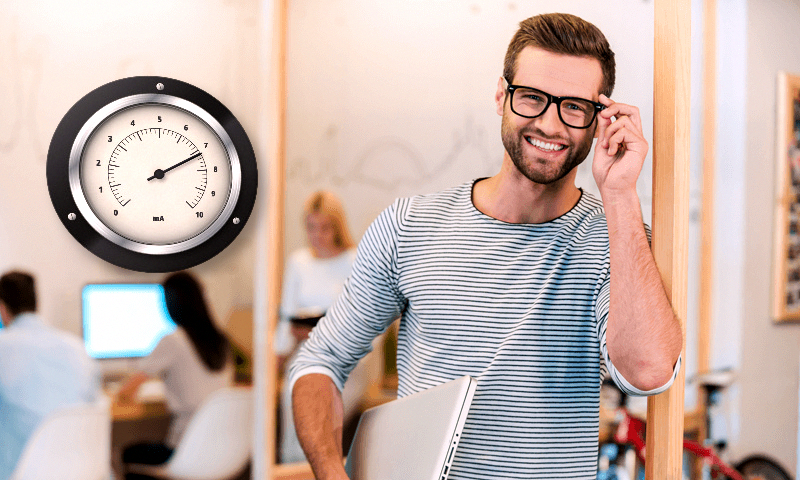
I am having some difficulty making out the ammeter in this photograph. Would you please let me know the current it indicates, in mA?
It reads 7.2 mA
